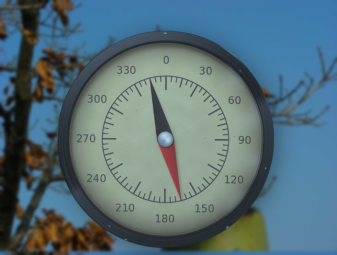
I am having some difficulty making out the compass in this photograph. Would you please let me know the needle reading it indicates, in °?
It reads 165 °
